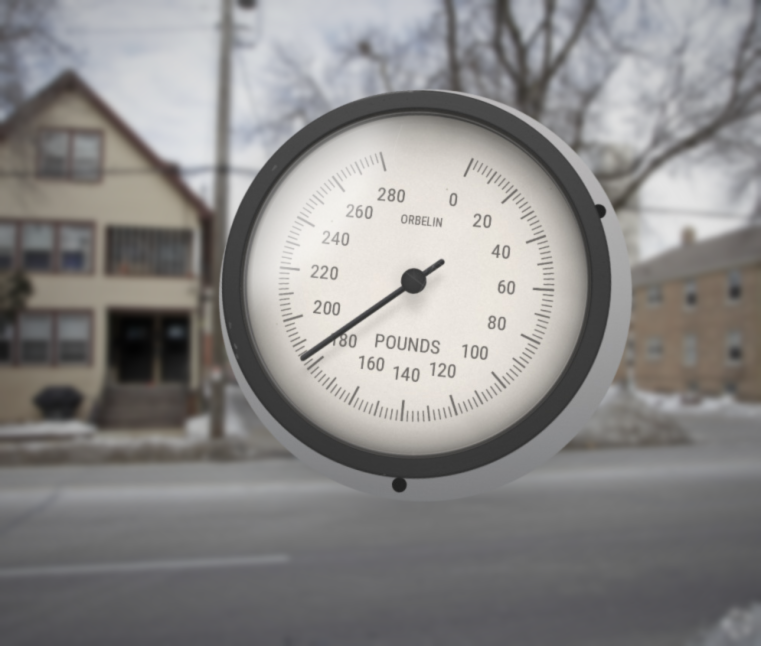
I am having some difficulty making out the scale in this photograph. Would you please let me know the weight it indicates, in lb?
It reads 184 lb
